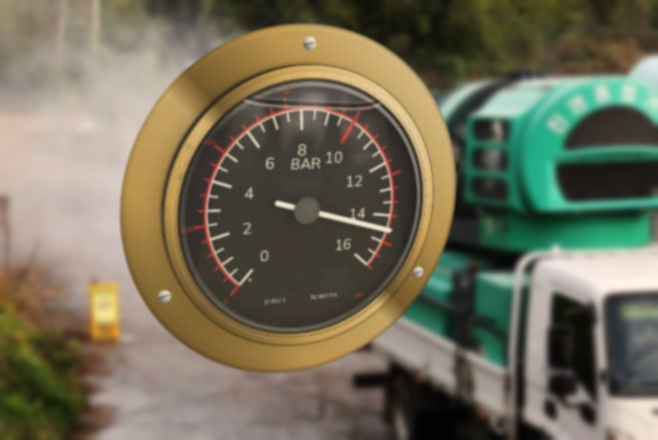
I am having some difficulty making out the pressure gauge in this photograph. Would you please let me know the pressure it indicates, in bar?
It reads 14.5 bar
